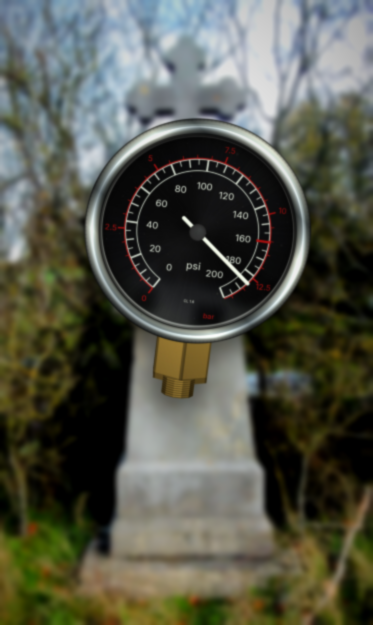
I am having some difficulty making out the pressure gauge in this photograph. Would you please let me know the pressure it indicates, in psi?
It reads 185 psi
